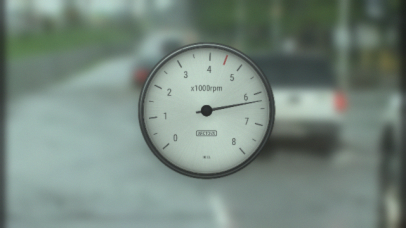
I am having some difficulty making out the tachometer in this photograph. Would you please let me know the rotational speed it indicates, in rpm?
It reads 6250 rpm
